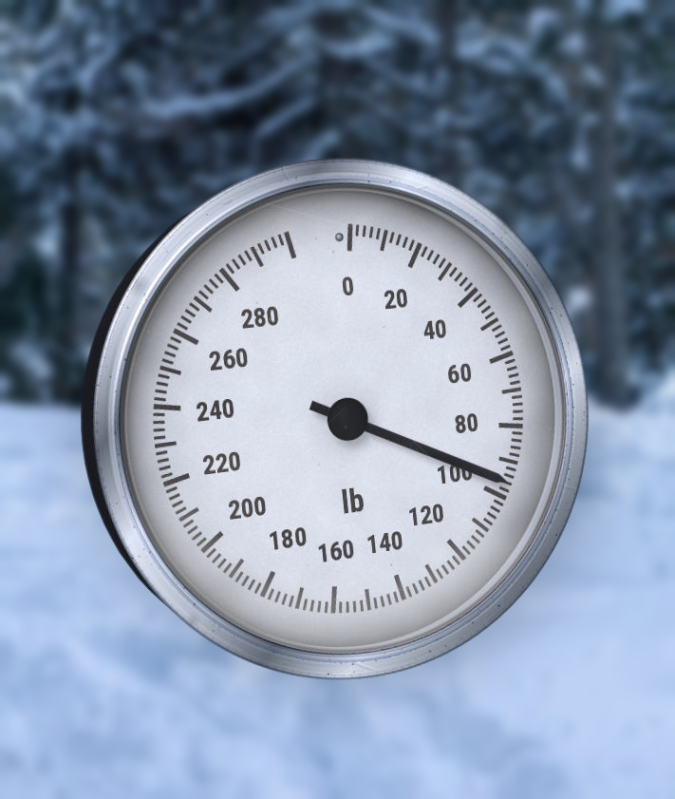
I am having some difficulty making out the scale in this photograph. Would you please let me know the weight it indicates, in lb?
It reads 96 lb
